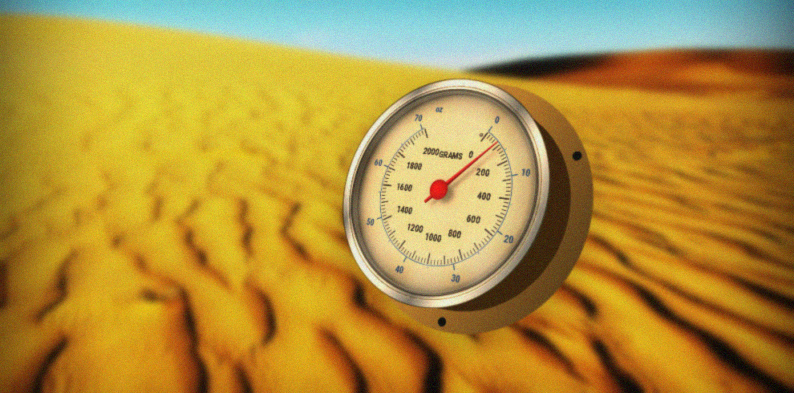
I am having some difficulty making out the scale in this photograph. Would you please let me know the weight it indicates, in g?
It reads 100 g
